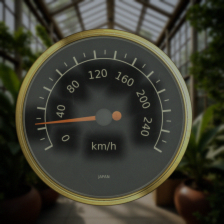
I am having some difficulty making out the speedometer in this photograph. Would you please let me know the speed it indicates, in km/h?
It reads 25 km/h
